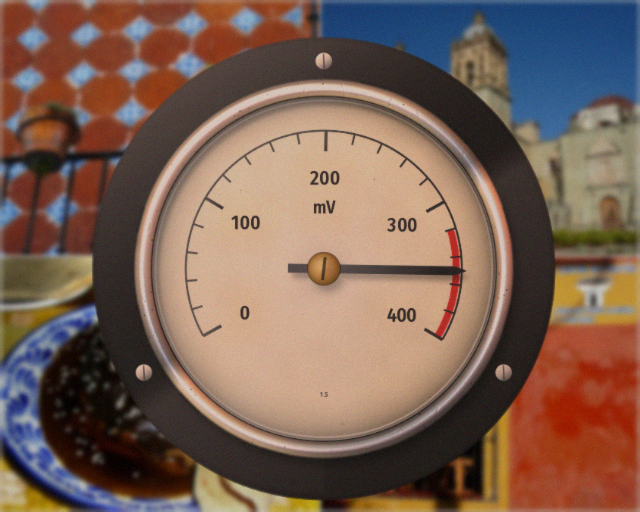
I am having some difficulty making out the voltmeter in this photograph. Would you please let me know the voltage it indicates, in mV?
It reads 350 mV
